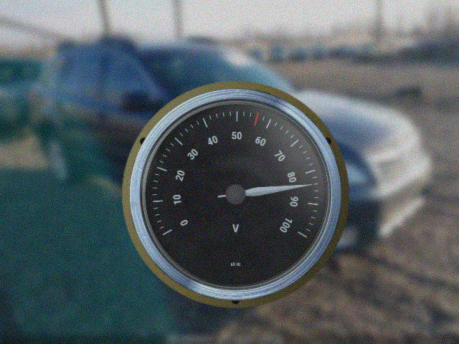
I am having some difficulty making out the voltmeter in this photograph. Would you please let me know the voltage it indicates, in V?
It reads 84 V
